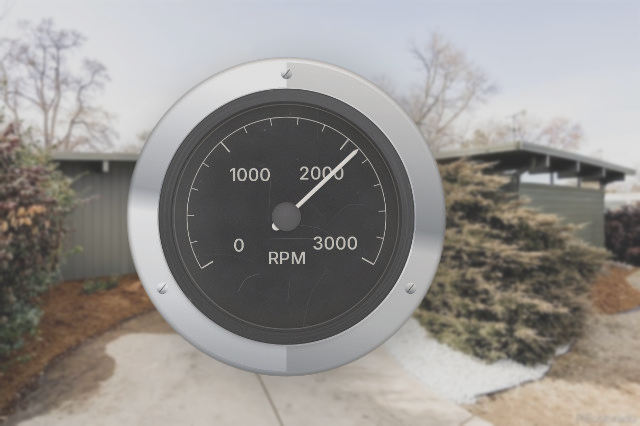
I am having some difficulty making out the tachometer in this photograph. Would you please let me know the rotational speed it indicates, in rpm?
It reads 2100 rpm
